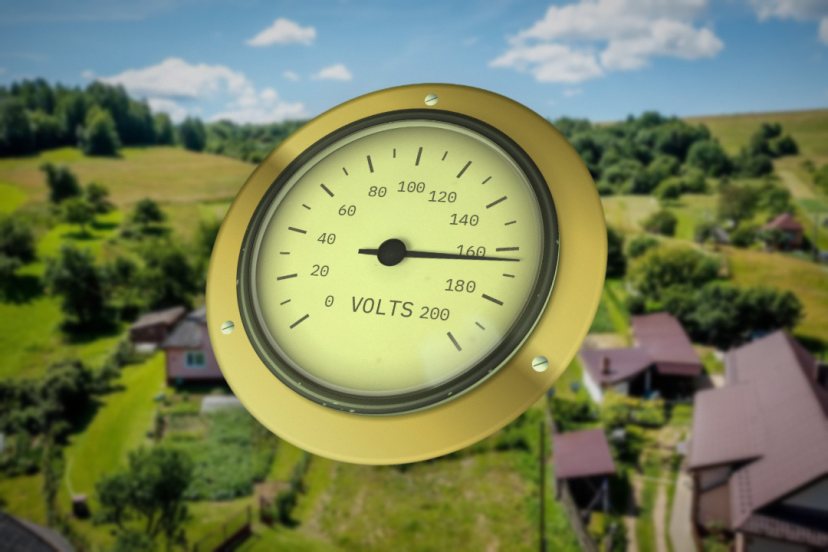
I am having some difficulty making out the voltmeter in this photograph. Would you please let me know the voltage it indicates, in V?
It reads 165 V
